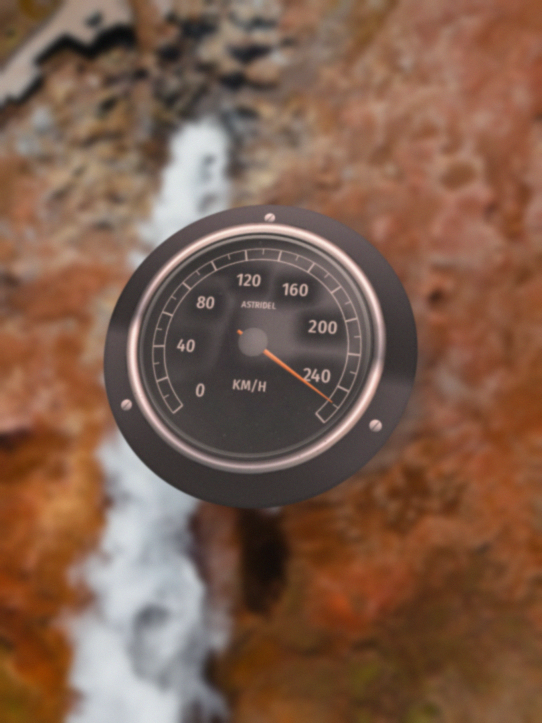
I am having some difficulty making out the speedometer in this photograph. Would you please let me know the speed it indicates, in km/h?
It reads 250 km/h
